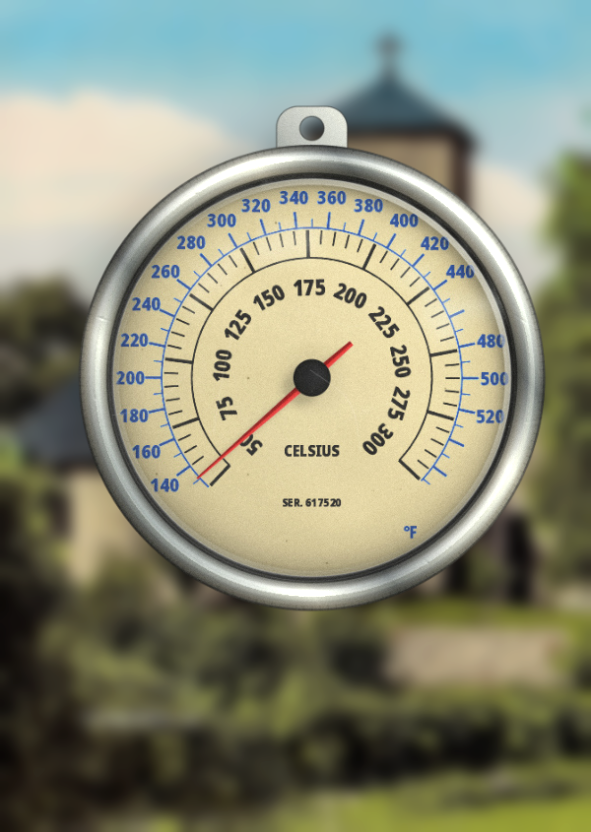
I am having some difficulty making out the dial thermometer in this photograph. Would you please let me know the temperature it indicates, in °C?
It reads 55 °C
